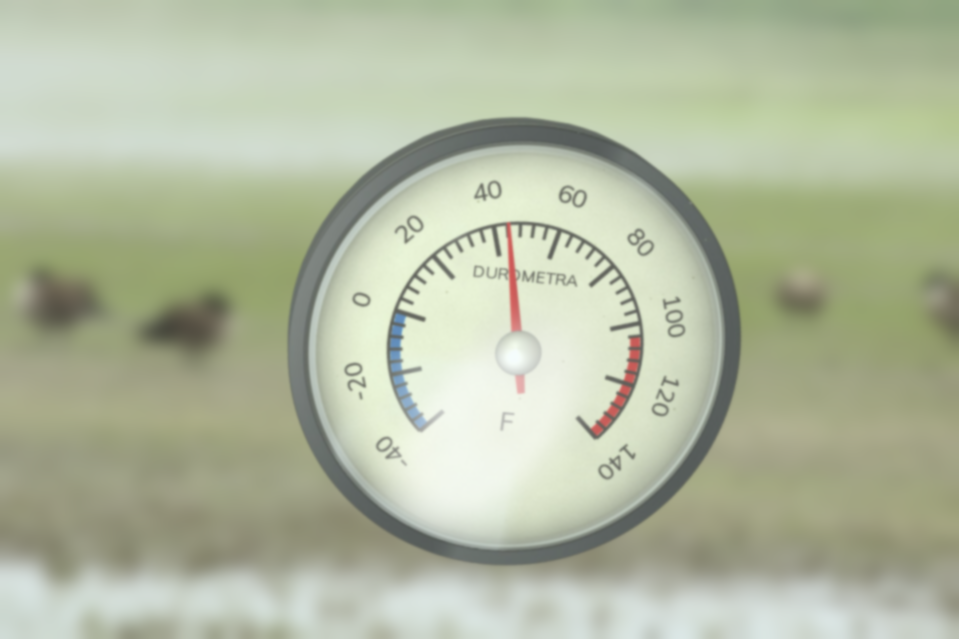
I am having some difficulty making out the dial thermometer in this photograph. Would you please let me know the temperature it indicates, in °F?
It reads 44 °F
